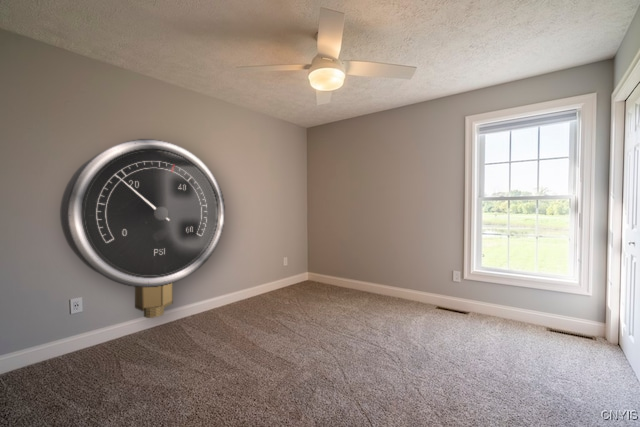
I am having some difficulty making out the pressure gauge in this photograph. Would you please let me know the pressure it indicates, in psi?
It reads 18 psi
